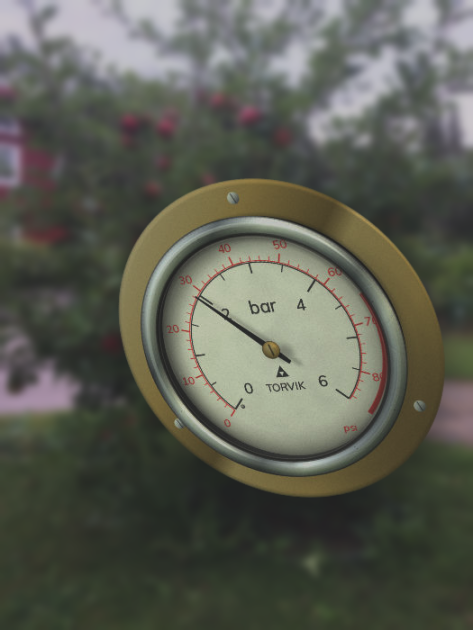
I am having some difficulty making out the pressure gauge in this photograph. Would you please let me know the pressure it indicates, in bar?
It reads 2 bar
